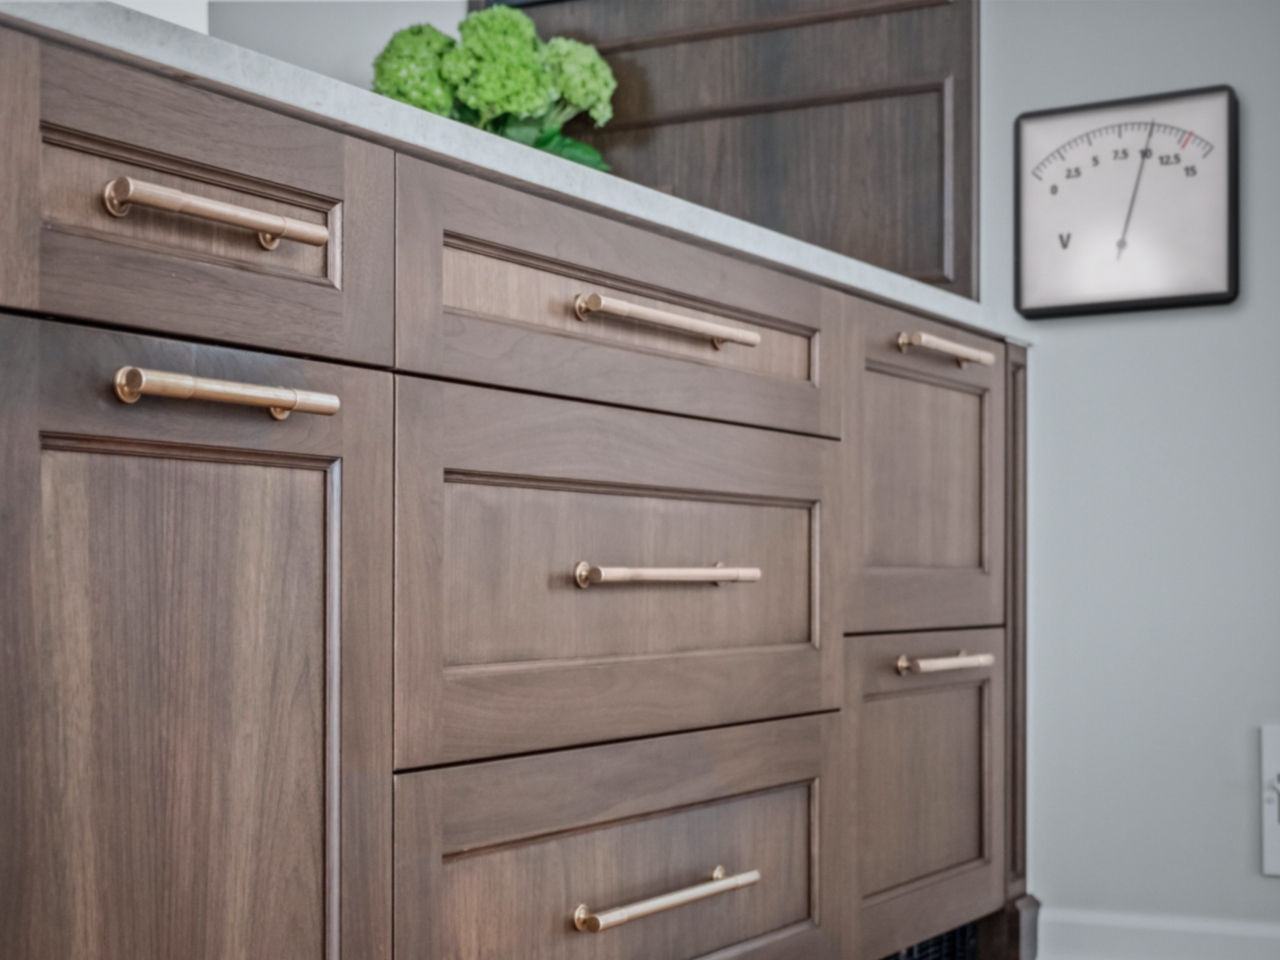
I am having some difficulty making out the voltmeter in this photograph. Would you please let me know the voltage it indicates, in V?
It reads 10 V
